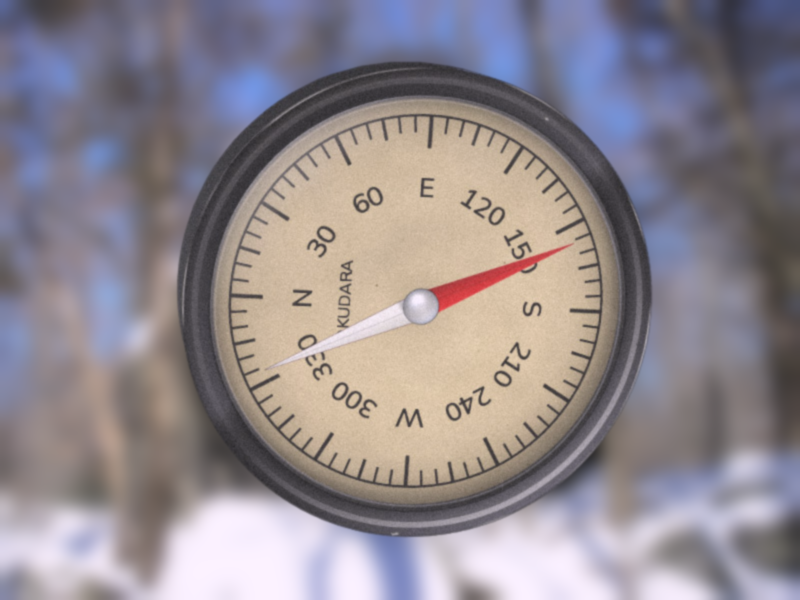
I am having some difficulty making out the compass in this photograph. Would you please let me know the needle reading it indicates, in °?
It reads 155 °
